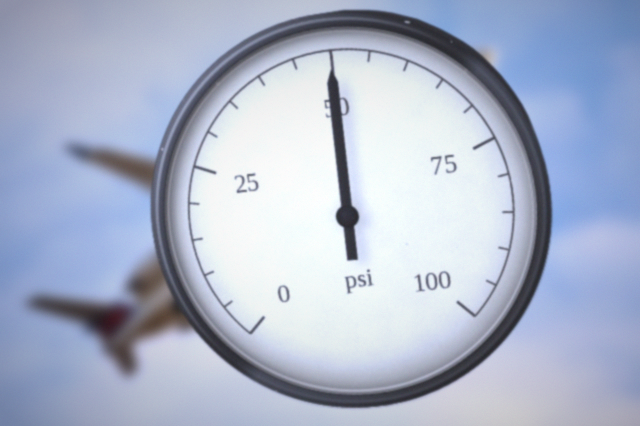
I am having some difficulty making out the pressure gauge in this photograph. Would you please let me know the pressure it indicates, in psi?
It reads 50 psi
